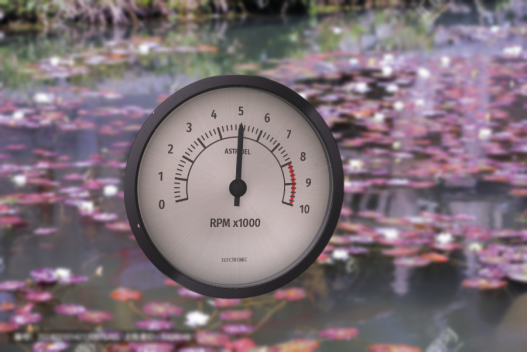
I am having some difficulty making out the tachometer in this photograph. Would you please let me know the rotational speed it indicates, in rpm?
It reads 5000 rpm
